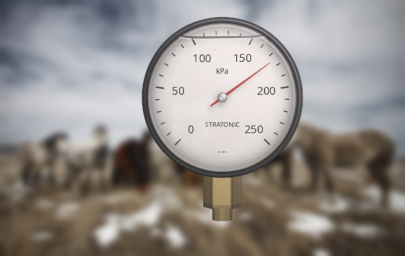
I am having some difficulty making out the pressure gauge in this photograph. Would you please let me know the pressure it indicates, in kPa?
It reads 175 kPa
